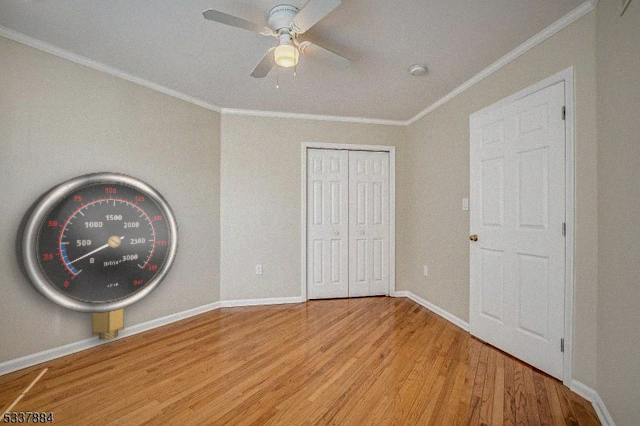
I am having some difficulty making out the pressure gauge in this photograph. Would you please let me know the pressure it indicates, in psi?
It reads 200 psi
